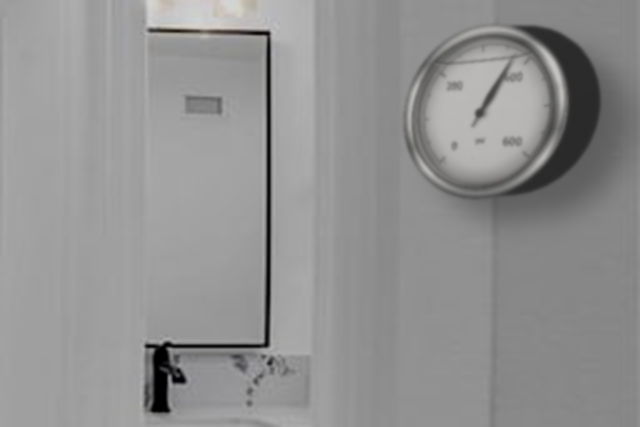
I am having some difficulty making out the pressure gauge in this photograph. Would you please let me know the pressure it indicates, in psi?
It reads 375 psi
